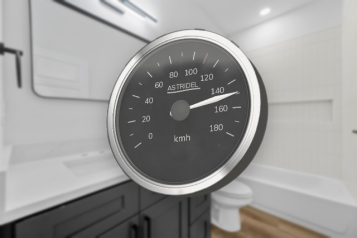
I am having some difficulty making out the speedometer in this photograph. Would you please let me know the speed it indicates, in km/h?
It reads 150 km/h
